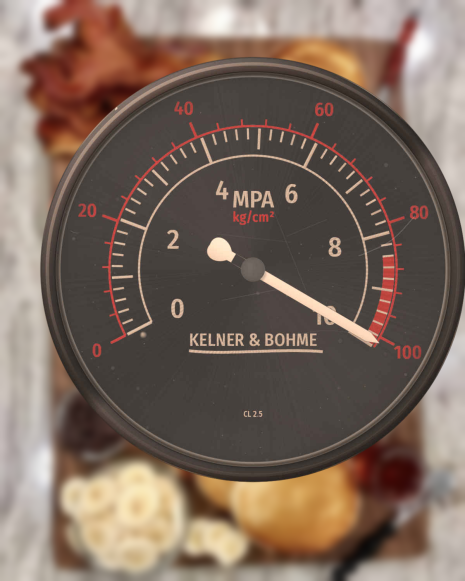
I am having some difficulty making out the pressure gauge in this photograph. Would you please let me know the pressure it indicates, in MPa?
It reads 9.9 MPa
